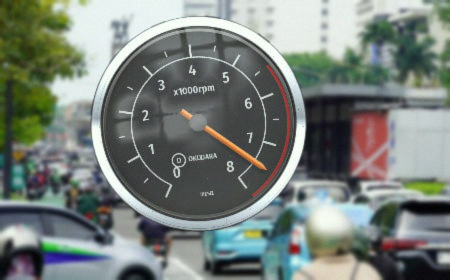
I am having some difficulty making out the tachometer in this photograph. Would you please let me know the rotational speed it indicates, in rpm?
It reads 7500 rpm
